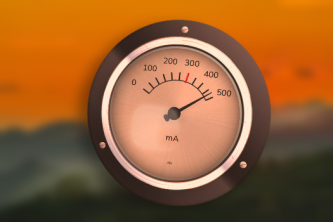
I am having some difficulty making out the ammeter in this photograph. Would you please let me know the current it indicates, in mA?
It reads 475 mA
